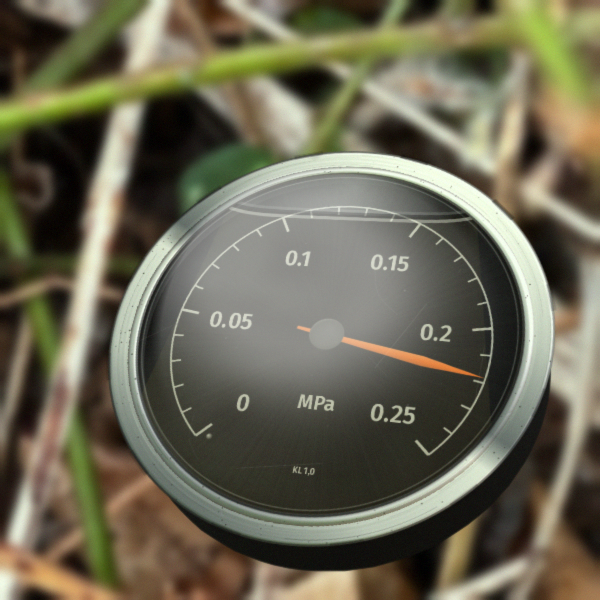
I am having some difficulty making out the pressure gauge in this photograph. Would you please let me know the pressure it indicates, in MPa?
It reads 0.22 MPa
